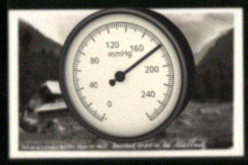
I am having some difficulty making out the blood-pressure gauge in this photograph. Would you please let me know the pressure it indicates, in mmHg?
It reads 180 mmHg
